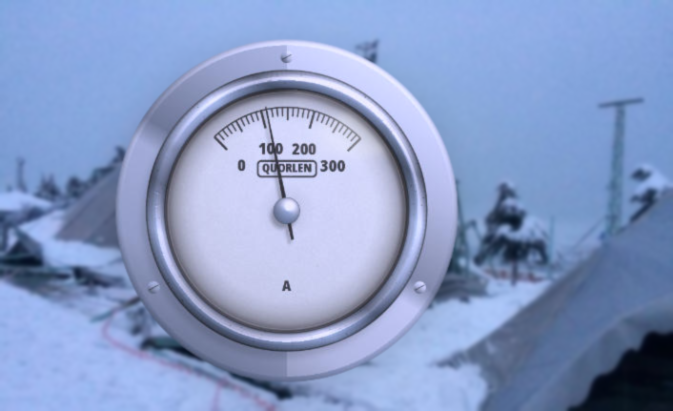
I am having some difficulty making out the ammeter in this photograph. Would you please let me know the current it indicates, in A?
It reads 110 A
